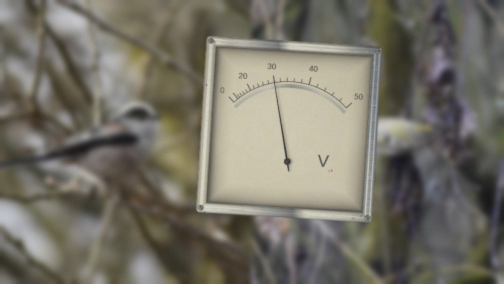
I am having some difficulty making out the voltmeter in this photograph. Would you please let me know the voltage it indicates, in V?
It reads 30 V
